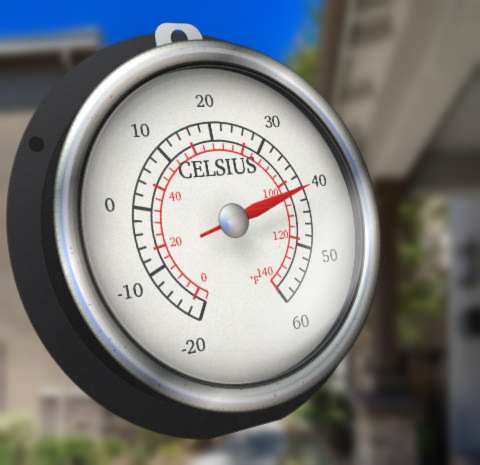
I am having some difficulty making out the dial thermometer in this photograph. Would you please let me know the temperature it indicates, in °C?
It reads 40 °C
